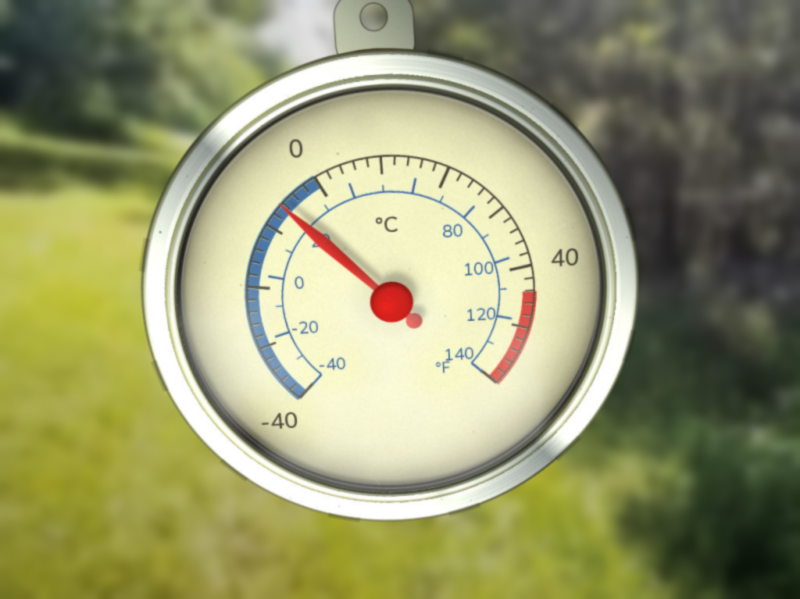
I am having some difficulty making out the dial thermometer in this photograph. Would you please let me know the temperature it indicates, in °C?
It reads -6 °C
